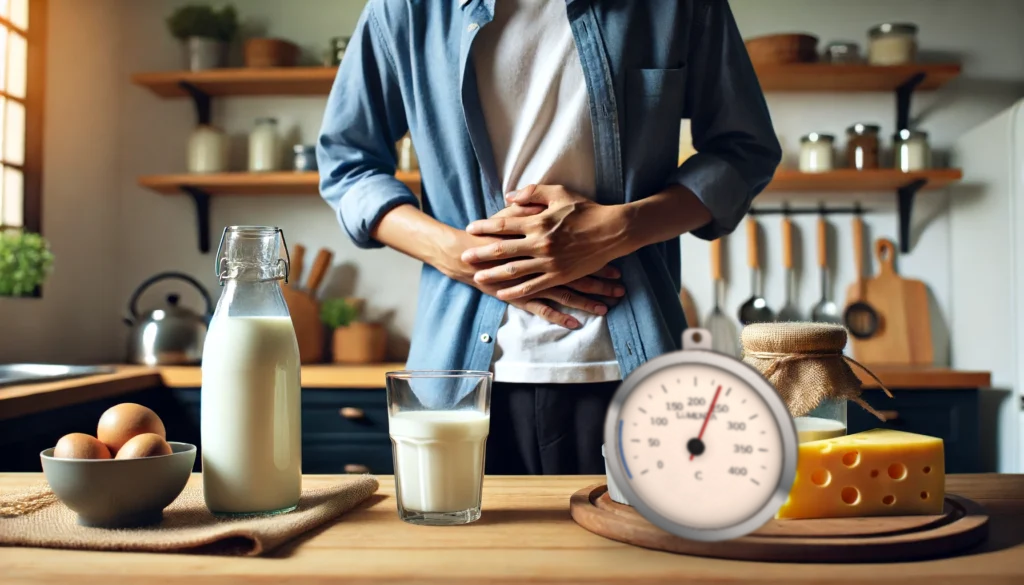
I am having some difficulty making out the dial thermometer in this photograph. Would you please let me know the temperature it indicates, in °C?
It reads 237.5 °C
